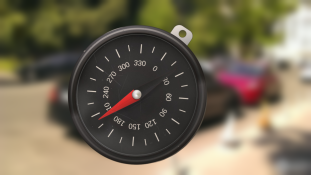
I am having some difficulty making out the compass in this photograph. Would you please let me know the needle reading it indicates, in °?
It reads 202.5 °
